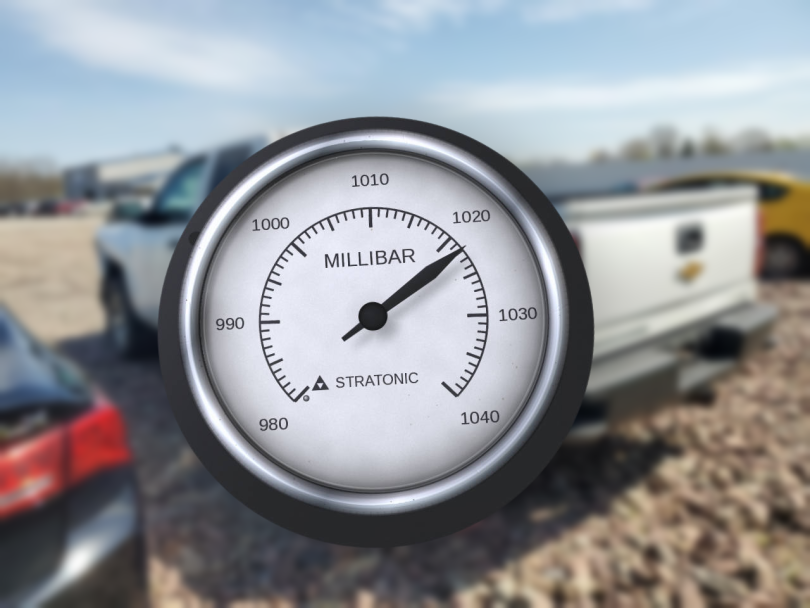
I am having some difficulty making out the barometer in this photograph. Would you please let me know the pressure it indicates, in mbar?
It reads 1022 mbar
